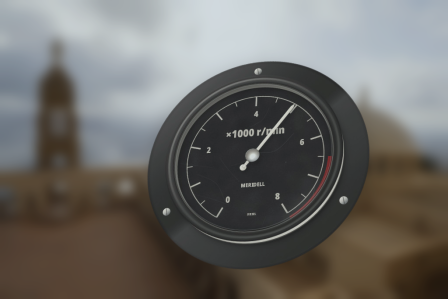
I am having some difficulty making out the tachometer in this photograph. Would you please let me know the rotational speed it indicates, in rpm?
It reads 5000 rpm
